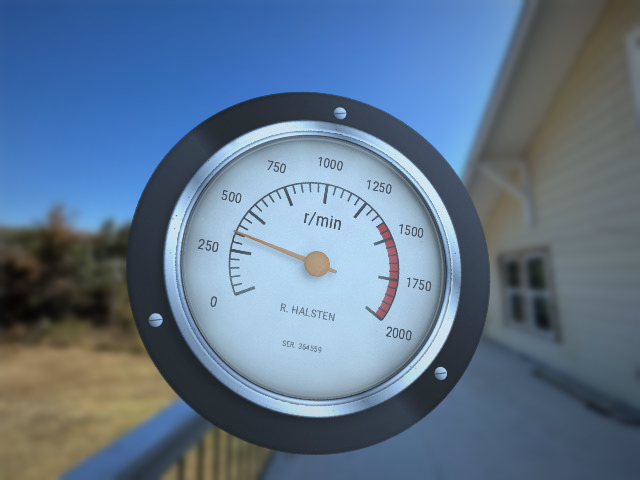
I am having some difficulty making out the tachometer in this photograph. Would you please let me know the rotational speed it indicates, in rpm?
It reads 350 rpm
